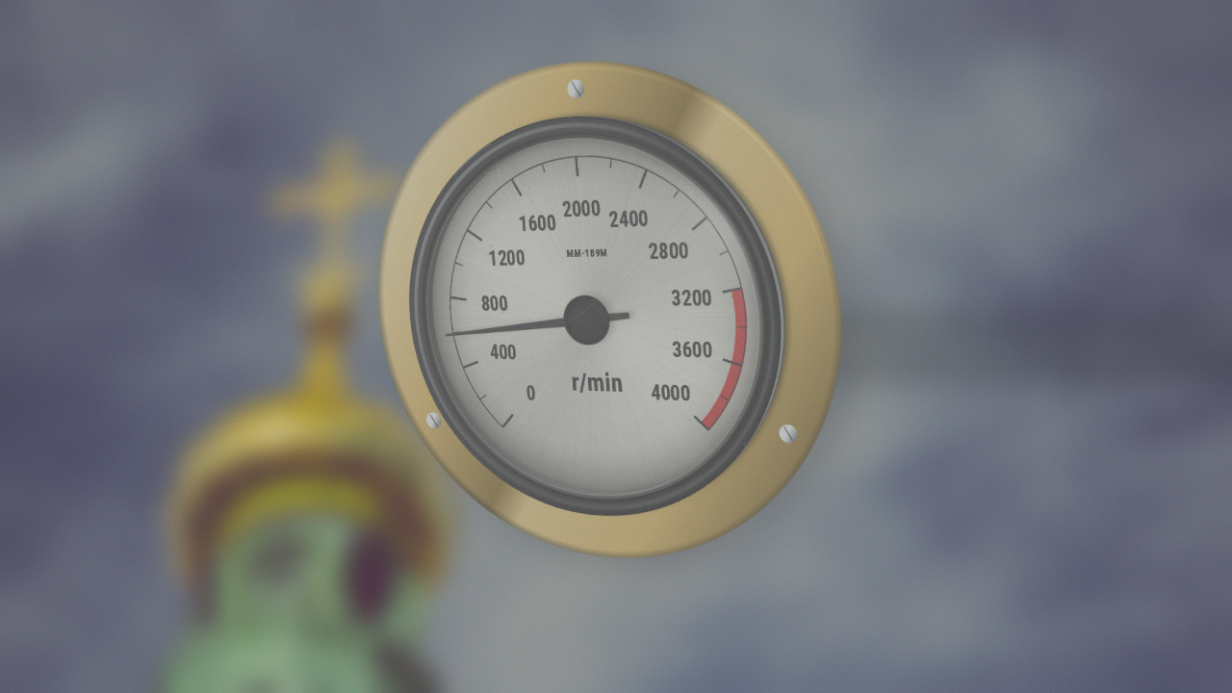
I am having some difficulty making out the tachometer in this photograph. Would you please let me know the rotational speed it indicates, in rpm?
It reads 600 rpm
